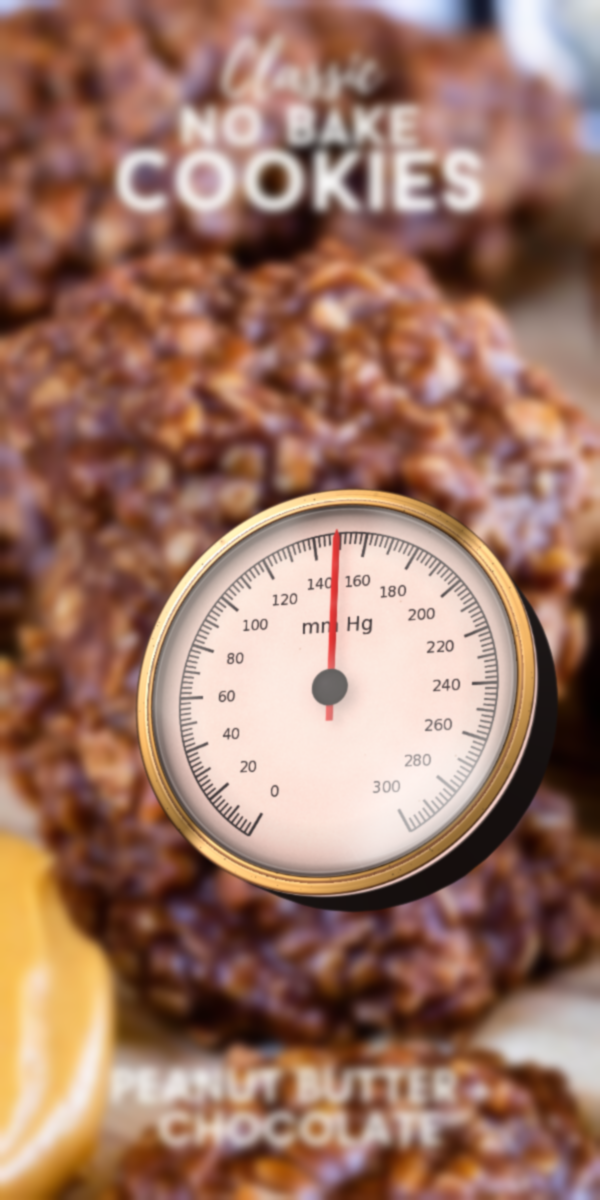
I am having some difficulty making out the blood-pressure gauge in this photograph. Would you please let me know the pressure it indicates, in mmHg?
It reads 150 mmHg
